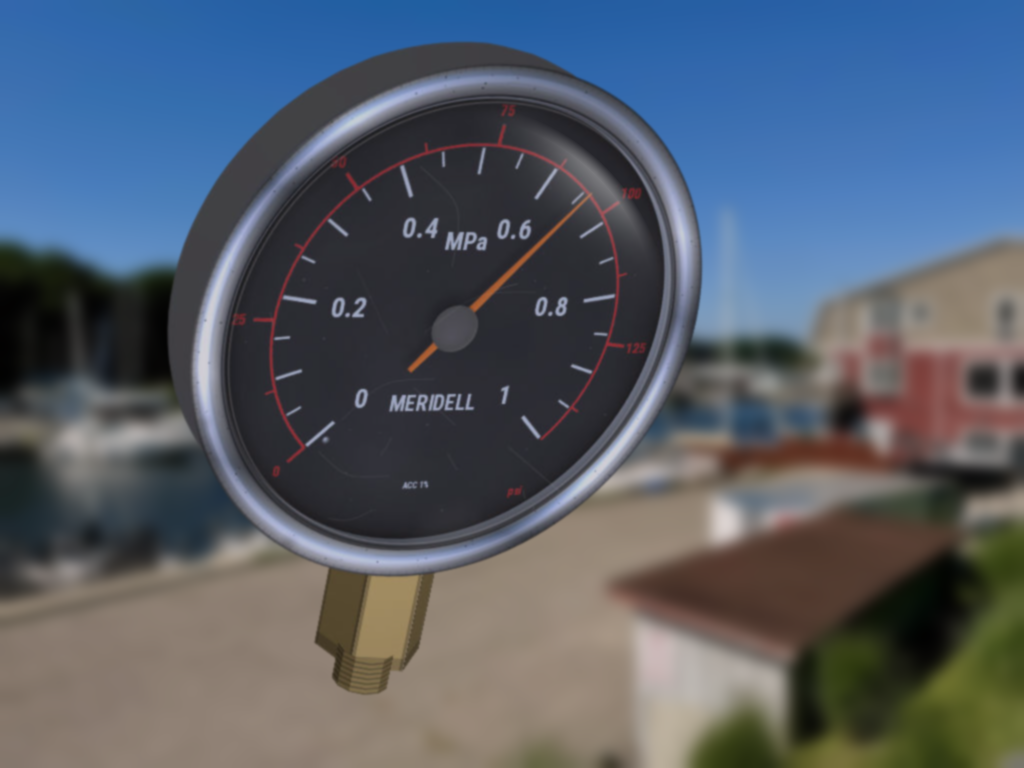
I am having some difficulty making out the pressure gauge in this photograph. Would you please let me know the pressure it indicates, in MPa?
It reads 0.65 MPa
